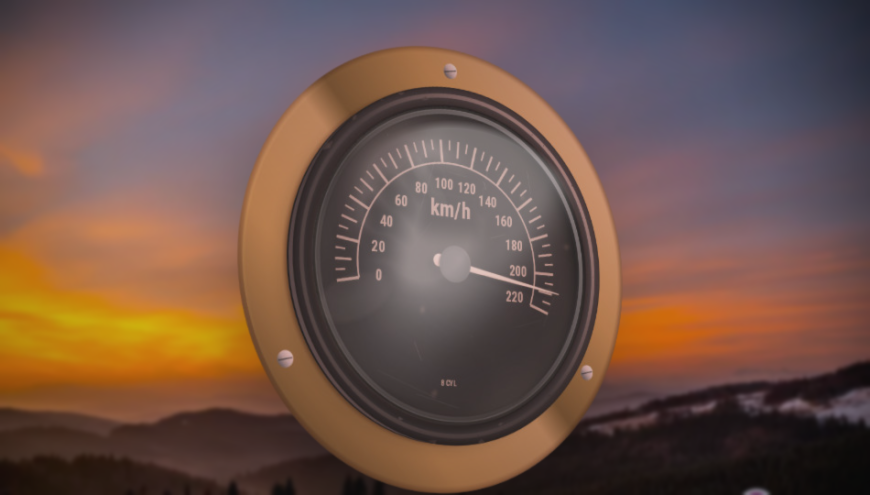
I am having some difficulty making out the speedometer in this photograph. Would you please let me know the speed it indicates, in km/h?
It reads 210 km/h
